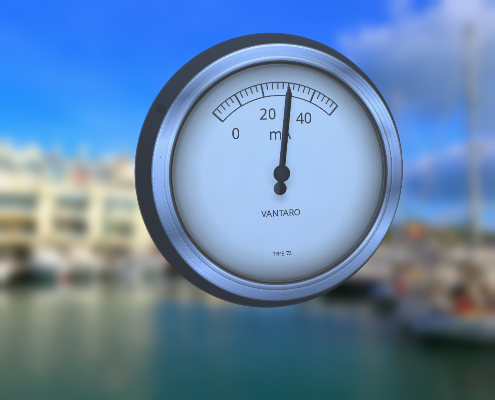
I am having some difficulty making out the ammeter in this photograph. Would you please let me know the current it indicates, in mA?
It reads 30 mA
